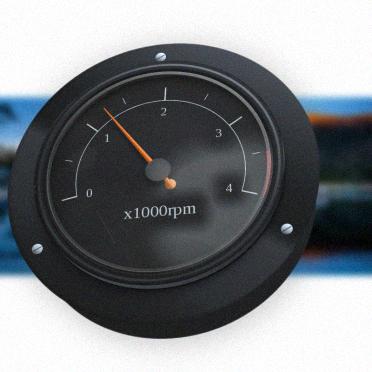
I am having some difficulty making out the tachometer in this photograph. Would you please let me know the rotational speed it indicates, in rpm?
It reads 1250 rpm
